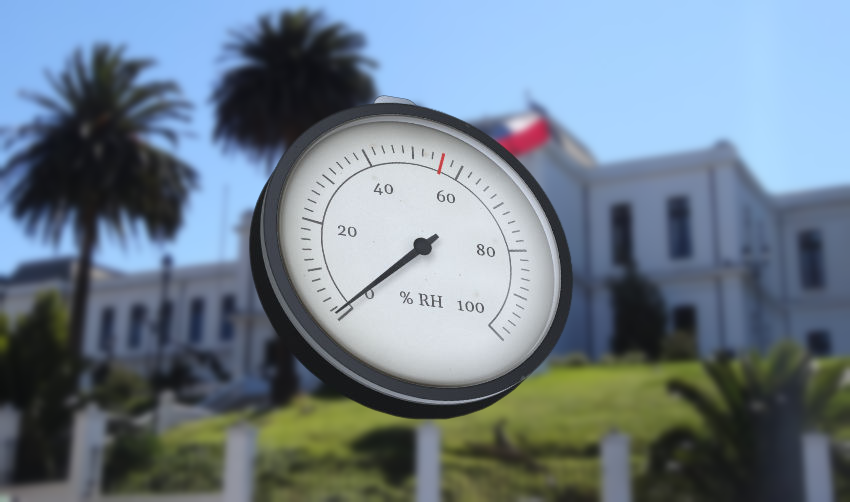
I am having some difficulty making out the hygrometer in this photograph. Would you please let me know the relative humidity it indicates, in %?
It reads 1 %
